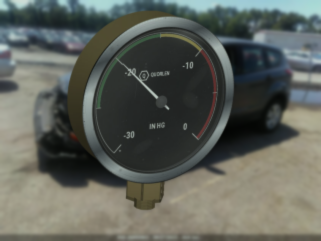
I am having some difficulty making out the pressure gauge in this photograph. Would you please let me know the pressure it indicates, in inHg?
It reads -20 inHg
